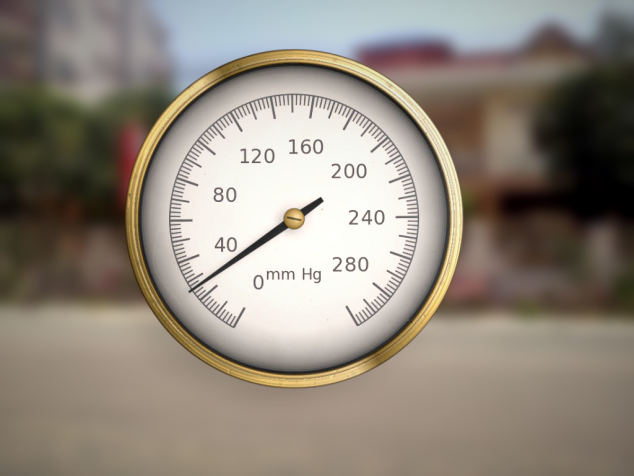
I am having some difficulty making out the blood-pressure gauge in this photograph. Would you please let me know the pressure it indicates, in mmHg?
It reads 26 mmHg
